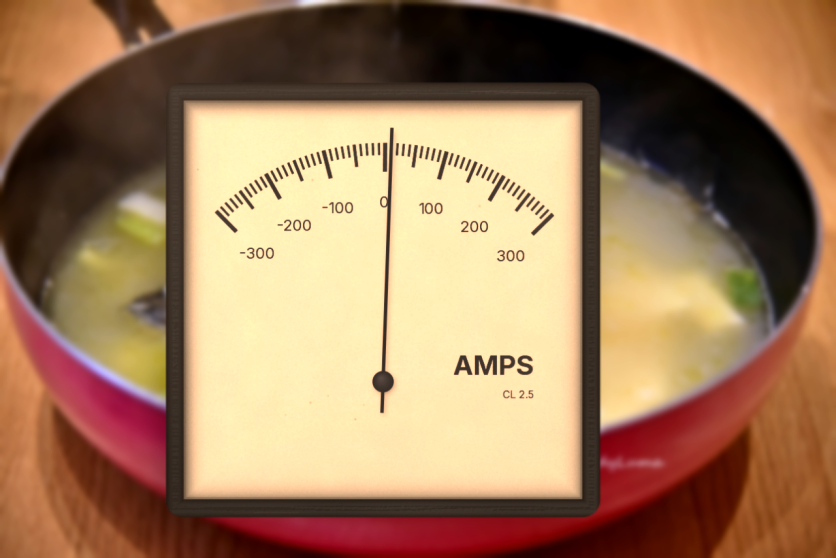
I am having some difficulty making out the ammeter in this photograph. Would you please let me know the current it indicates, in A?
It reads 10 A
